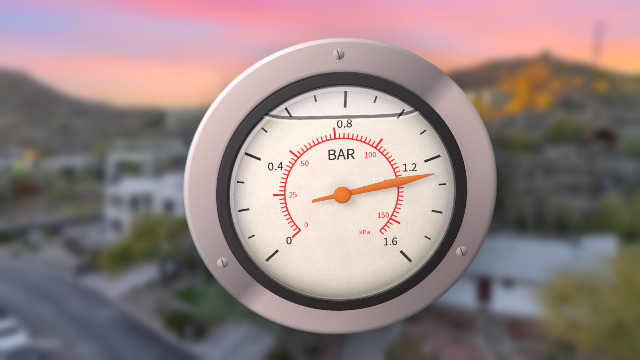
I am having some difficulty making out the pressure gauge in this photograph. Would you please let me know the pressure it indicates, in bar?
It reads 1.25 bar
